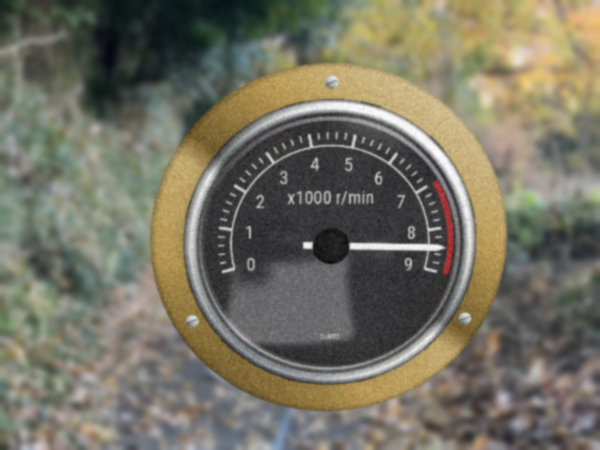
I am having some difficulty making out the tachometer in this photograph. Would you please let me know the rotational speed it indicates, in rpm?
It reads 8400 rpm
